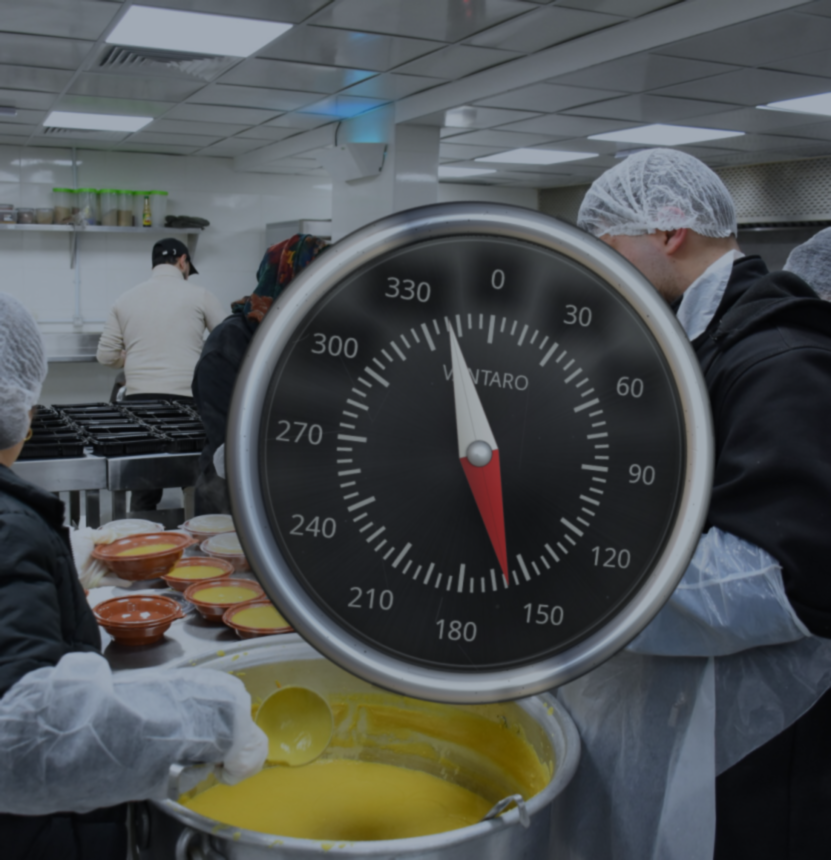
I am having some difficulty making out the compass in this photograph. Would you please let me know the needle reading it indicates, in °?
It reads 160 °
